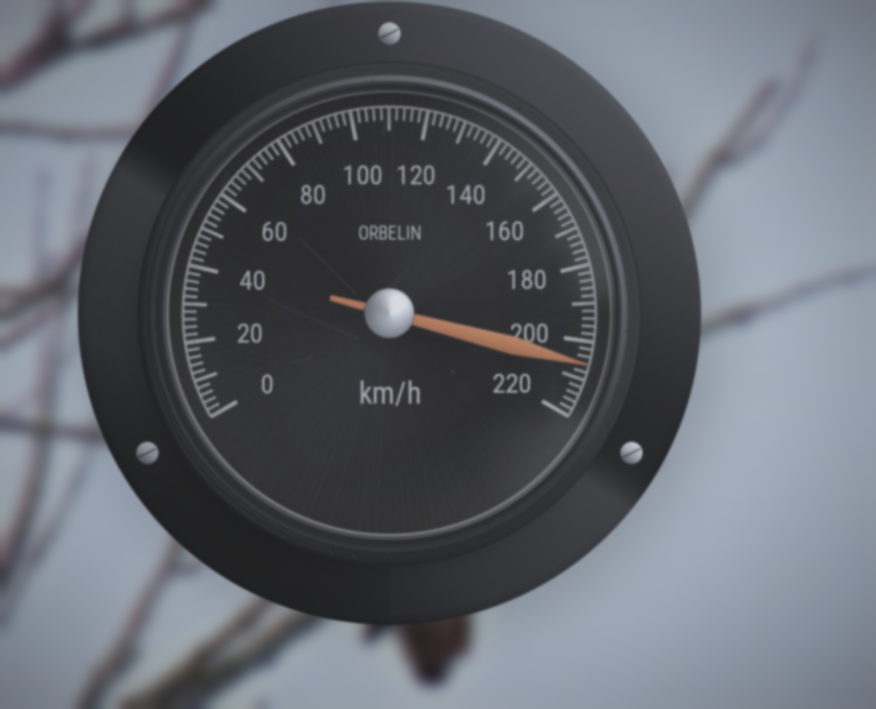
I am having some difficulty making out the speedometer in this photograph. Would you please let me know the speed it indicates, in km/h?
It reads 206 km/h
